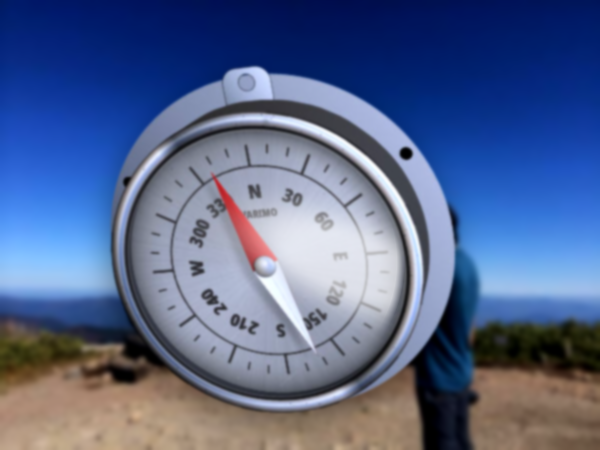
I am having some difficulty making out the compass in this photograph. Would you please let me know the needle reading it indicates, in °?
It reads 340 °
